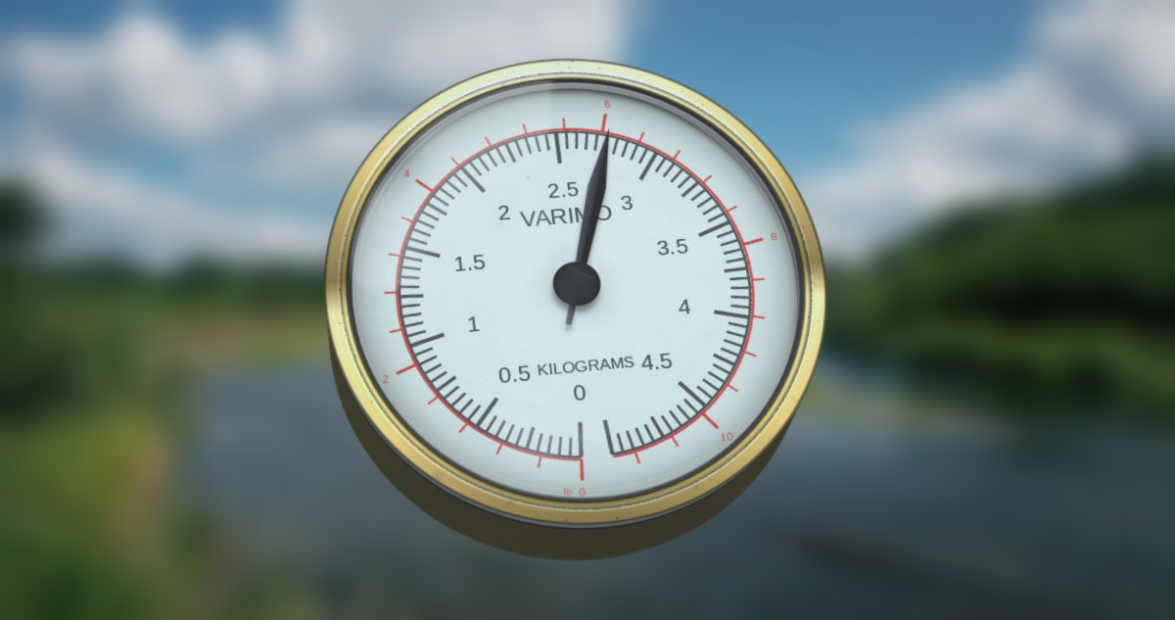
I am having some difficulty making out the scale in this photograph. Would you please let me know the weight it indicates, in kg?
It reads 2.75 kg
